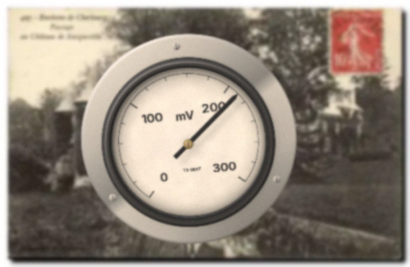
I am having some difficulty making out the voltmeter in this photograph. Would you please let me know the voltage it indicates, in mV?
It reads 210 mV
